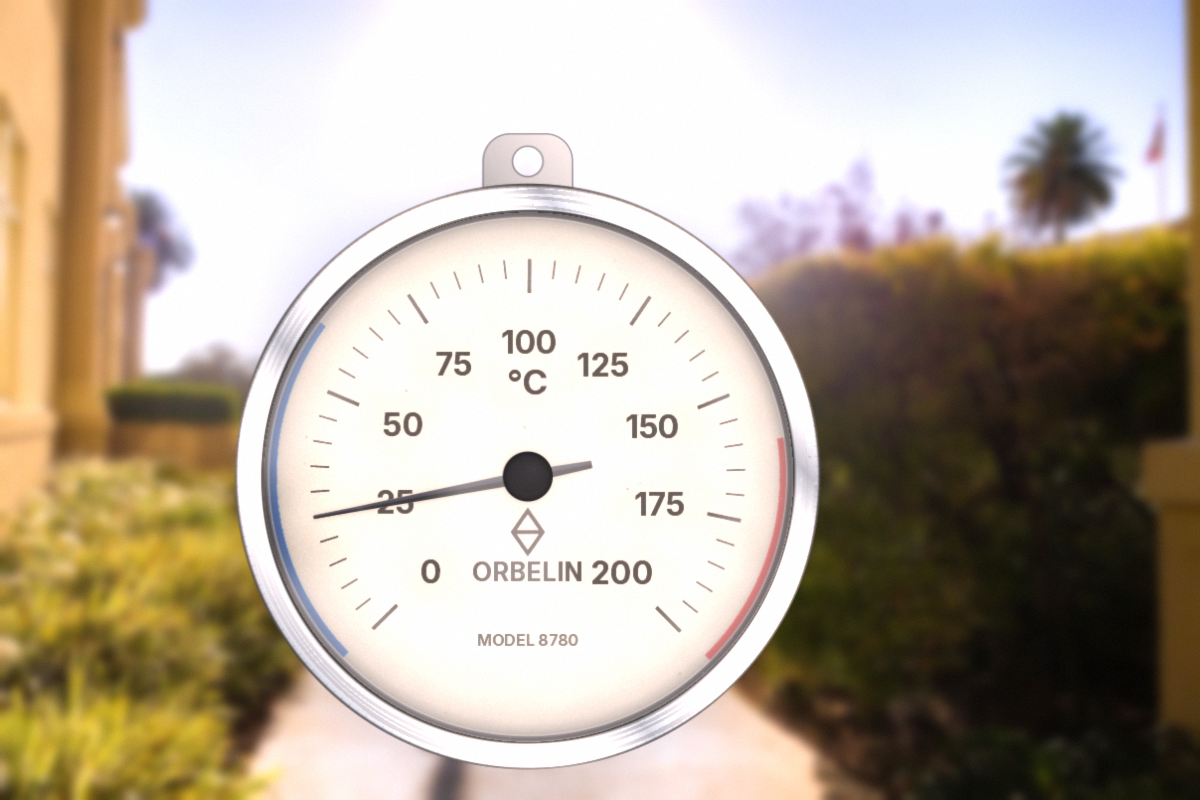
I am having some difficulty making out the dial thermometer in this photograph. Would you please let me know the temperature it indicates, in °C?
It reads 25 °C
